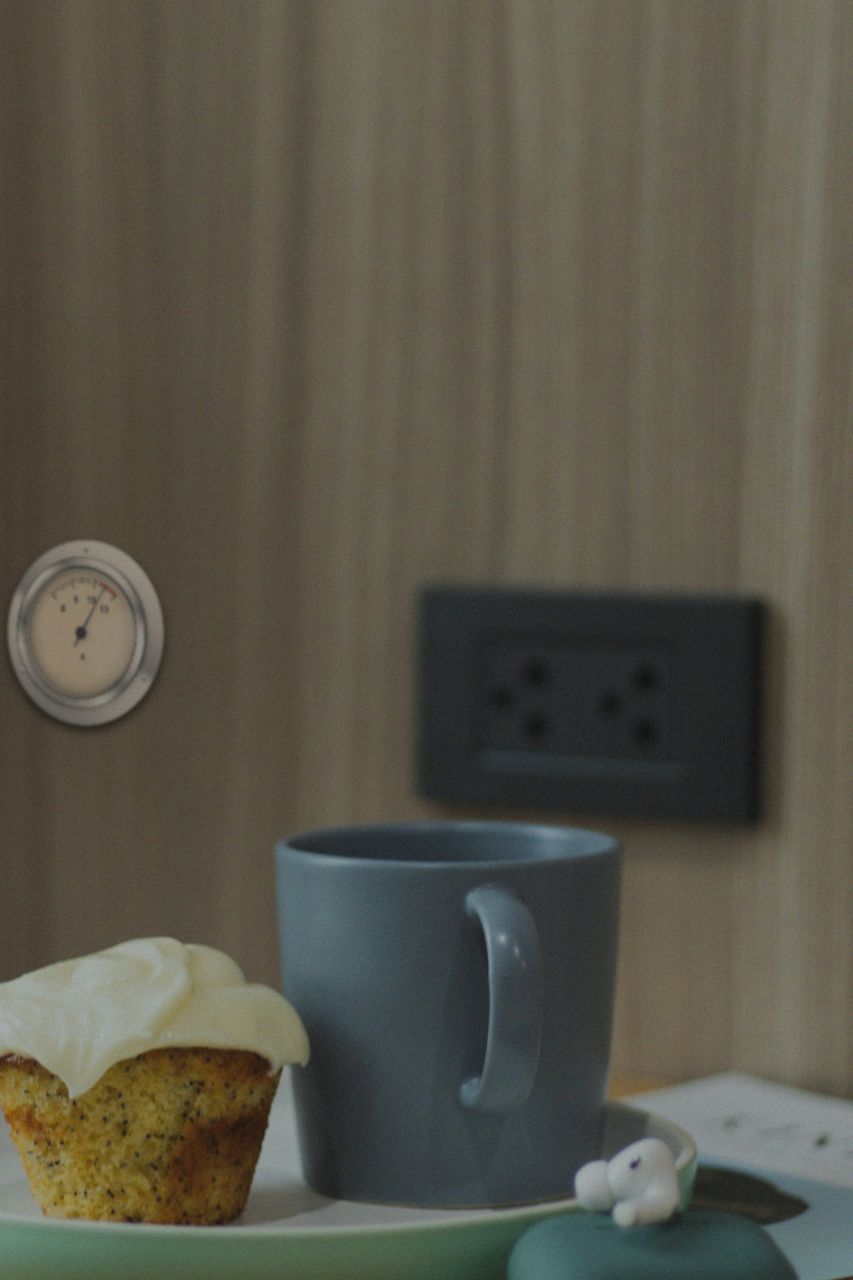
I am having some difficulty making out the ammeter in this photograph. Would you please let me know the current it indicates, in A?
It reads 12.5 A
